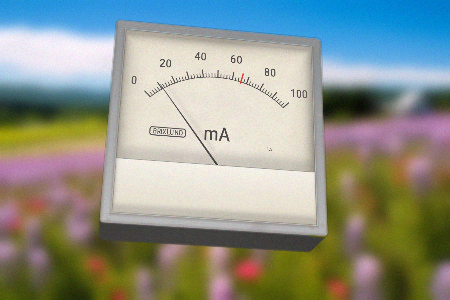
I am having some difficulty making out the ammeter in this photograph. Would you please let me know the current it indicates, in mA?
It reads 10 mA
